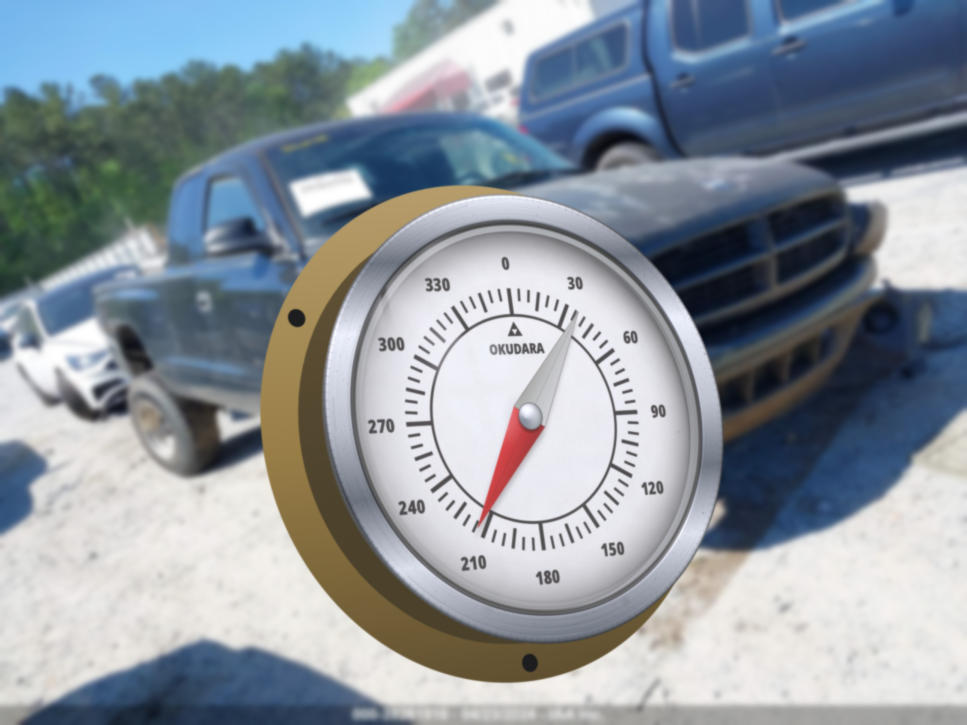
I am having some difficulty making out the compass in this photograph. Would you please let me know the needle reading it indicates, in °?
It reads 215 °
